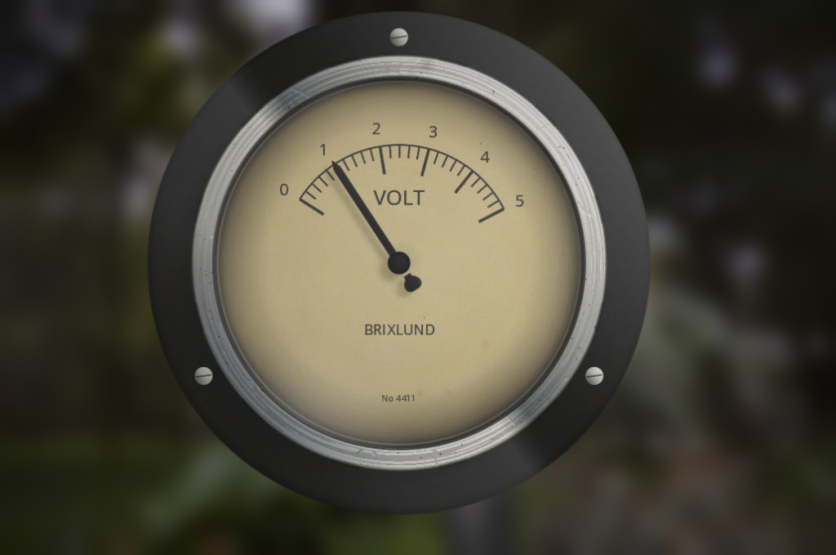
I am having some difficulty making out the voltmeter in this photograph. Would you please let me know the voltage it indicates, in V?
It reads 1 V
